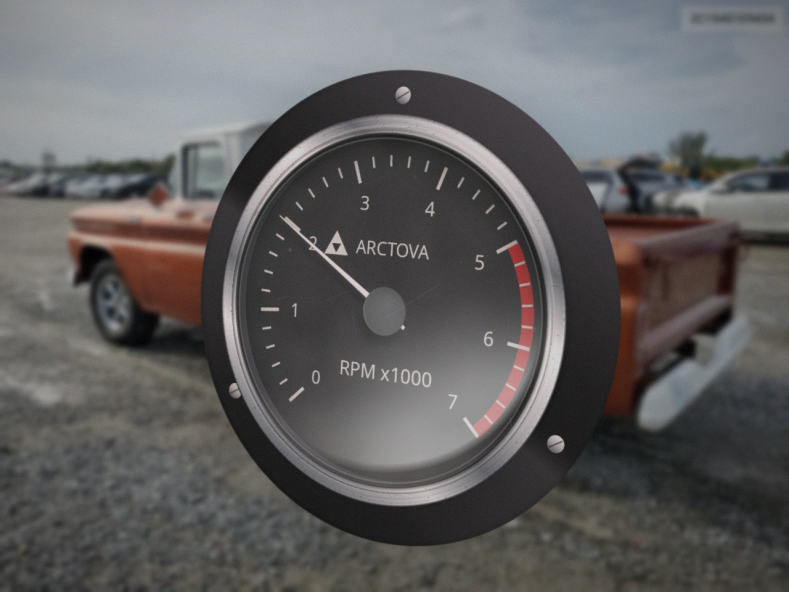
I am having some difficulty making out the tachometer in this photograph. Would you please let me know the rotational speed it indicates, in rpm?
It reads 2000 rpm
